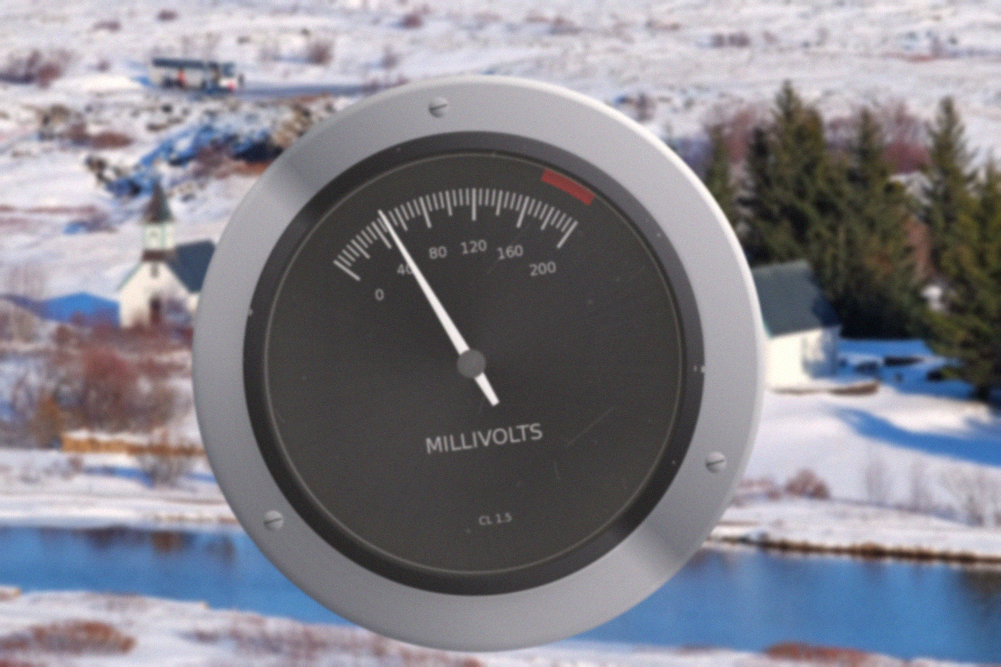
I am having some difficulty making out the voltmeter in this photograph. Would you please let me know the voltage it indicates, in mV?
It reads 50 mV
